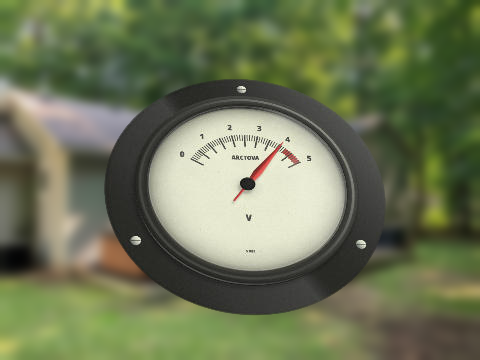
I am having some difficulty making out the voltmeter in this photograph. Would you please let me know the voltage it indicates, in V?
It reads 4 V
